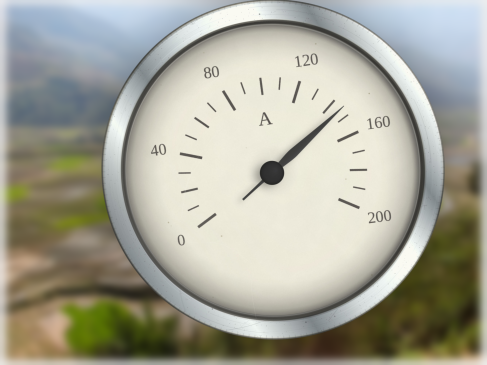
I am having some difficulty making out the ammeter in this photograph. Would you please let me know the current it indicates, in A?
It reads 145 A
